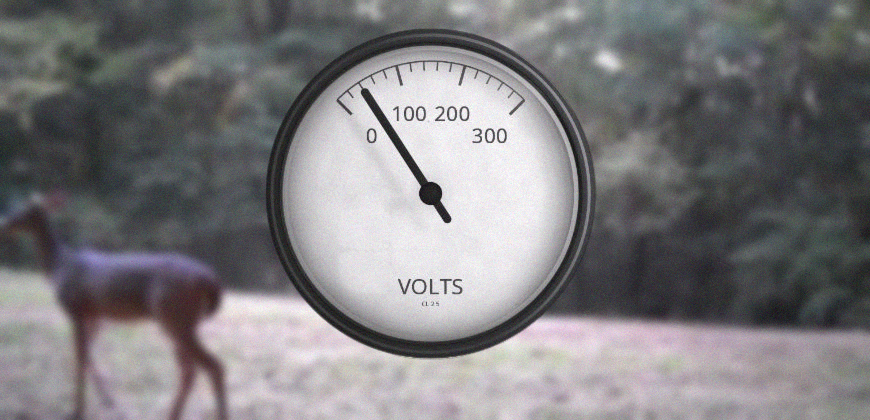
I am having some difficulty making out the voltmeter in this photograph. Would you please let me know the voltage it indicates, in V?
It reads 40 V
